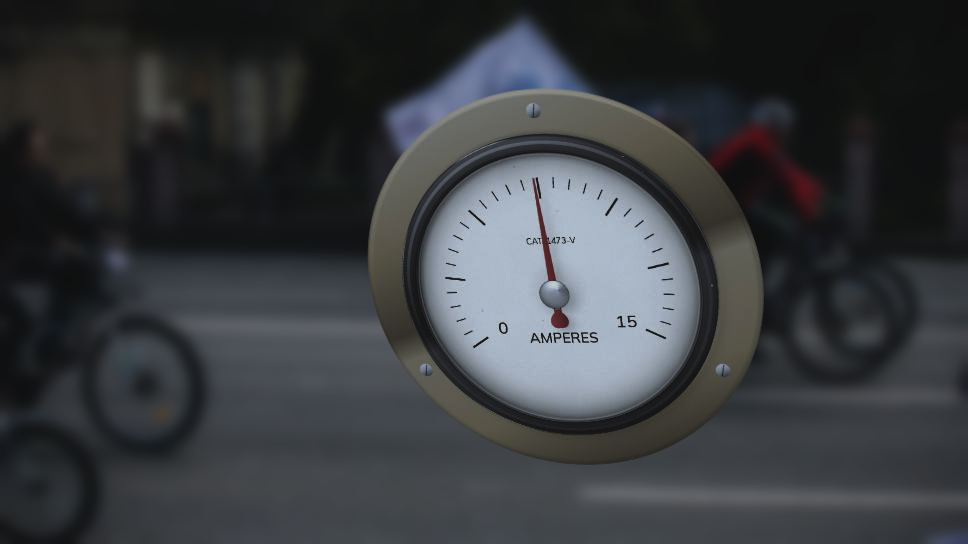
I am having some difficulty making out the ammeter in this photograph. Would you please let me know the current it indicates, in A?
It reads 7.5 A
